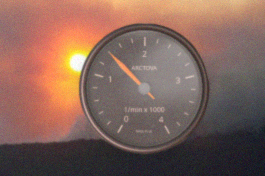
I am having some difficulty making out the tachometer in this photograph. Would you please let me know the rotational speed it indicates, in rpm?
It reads 1400 rpm
